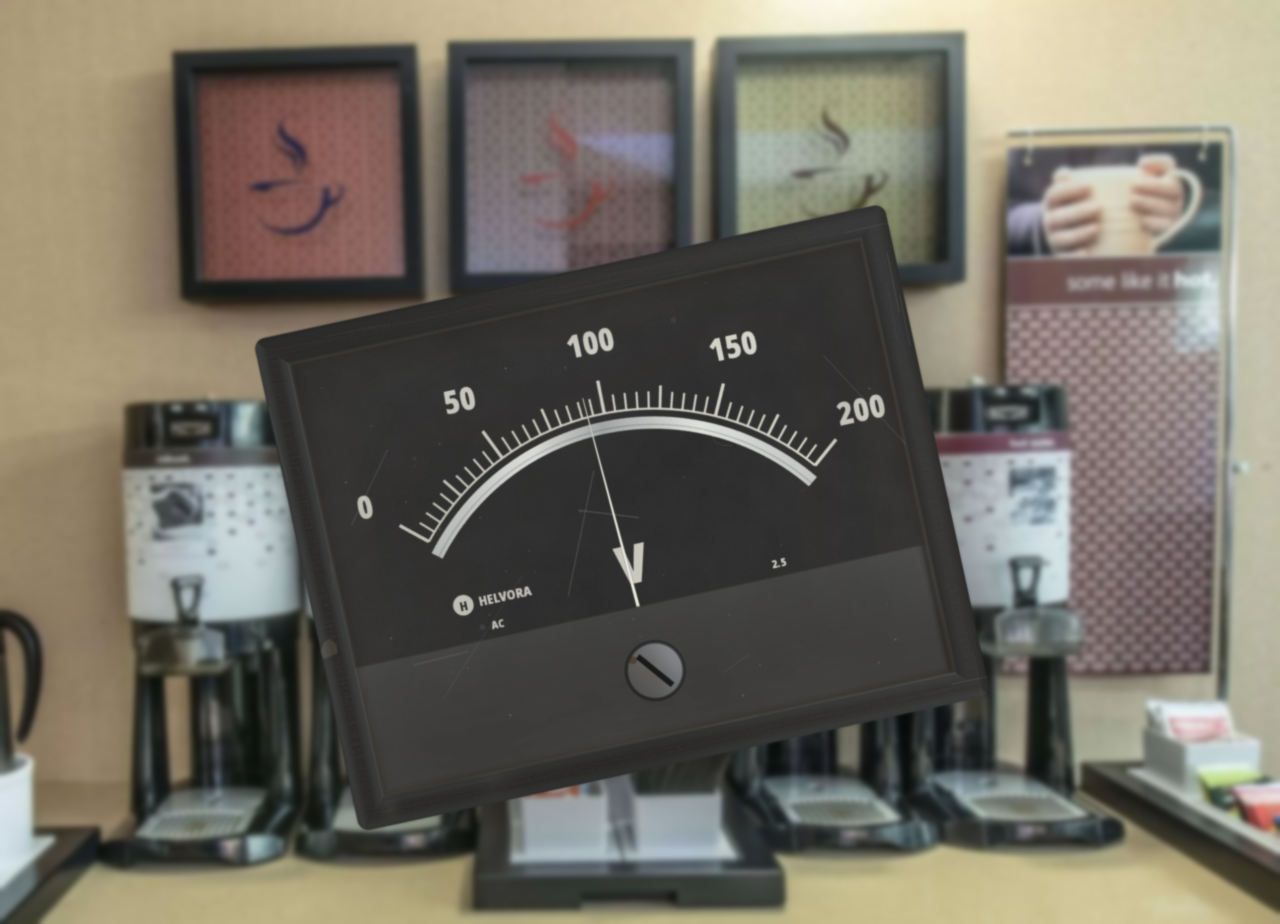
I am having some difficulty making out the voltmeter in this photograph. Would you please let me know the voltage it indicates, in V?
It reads 92.5 V
